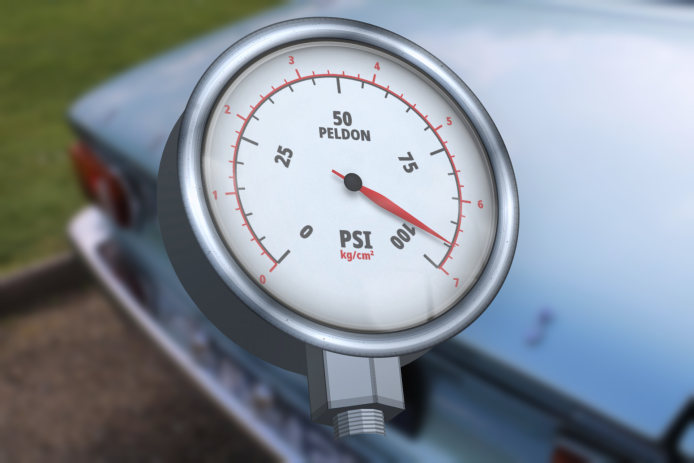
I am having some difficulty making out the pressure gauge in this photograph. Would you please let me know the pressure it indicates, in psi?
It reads 95 psi
